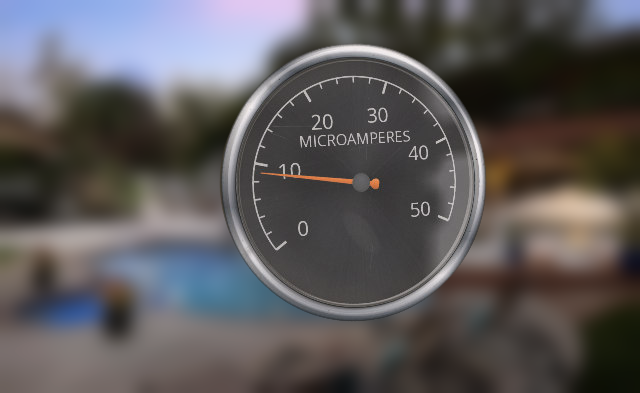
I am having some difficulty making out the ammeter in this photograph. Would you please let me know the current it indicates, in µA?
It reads 9 µA
